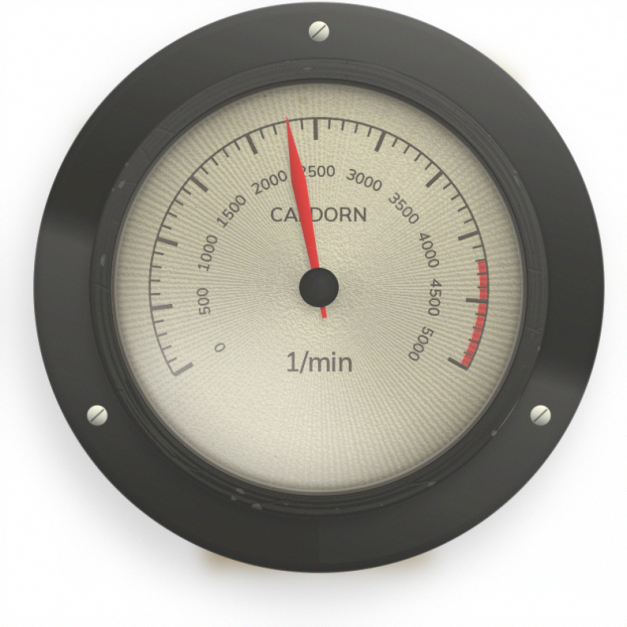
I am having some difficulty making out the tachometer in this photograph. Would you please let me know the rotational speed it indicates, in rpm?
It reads 2300 rpm
